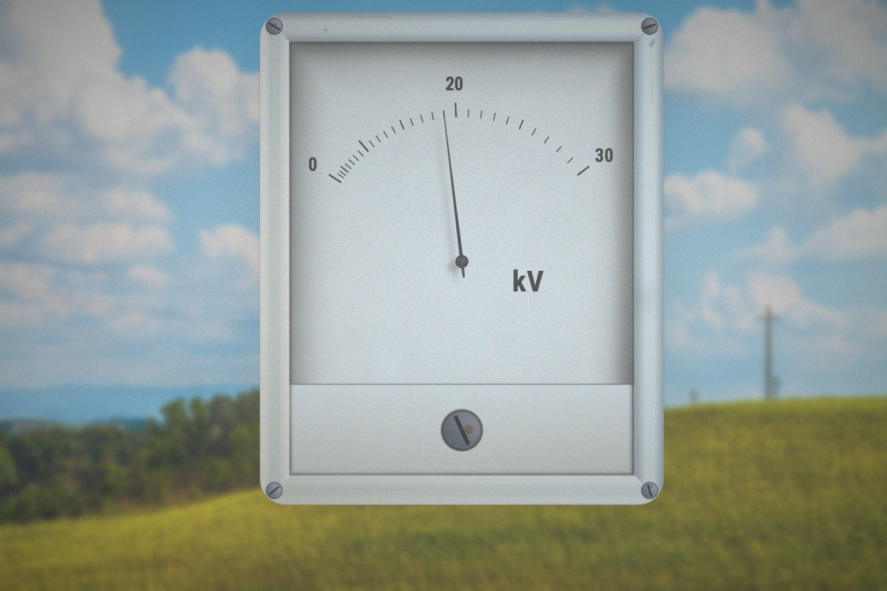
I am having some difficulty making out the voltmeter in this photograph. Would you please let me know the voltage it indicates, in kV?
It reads 19 kV
